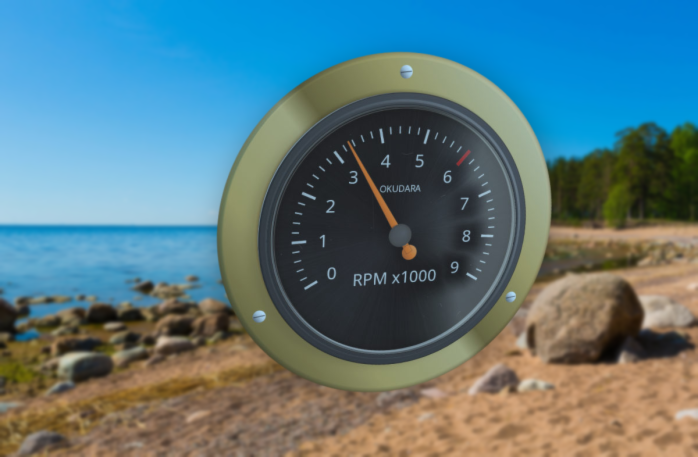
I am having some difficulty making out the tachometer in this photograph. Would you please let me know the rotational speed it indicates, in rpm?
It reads 3300 rpm
